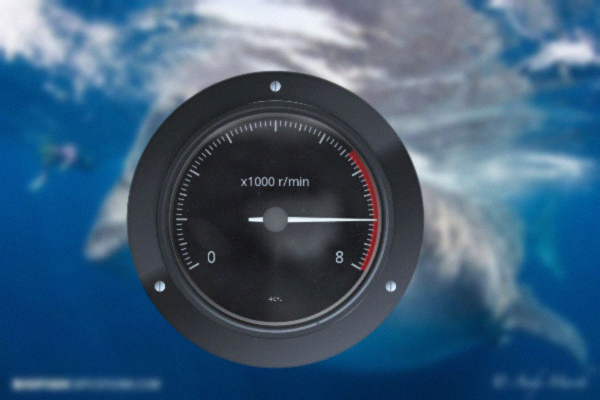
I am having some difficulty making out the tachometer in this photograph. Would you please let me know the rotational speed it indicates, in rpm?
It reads 7000 rpm
